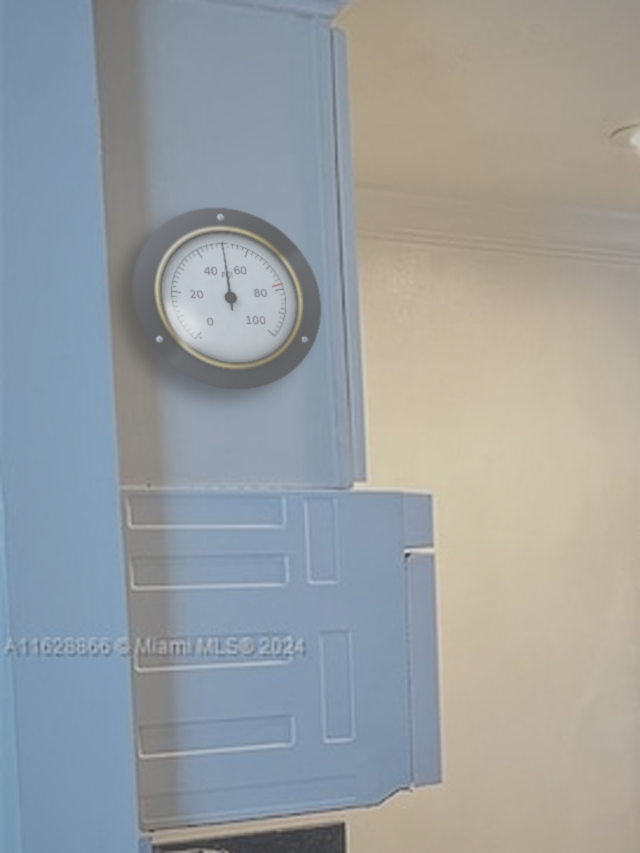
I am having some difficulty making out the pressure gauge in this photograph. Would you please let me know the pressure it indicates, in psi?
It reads 50 psi
